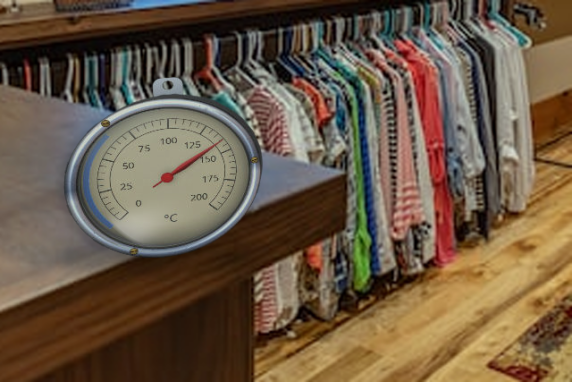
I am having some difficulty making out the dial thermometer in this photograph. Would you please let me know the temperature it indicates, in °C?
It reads 140 °C
